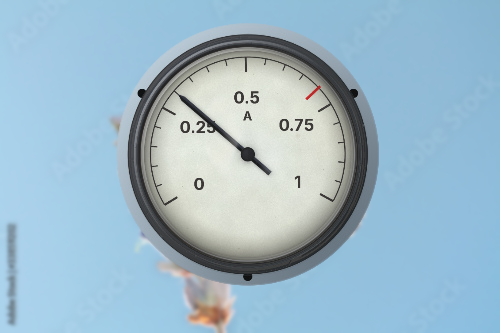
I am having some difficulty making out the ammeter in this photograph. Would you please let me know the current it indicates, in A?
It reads 0.3 A
